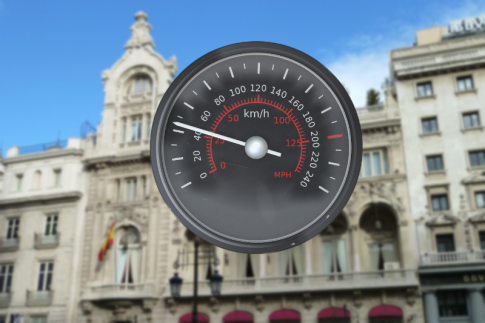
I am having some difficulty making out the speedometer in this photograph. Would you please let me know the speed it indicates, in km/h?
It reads 45 km/h
